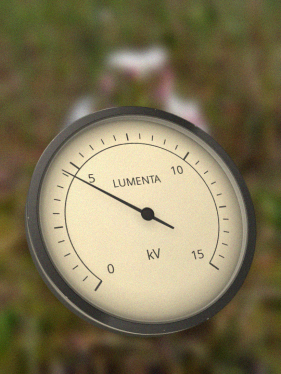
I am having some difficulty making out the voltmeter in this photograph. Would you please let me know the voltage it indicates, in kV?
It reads 4.5 kV
